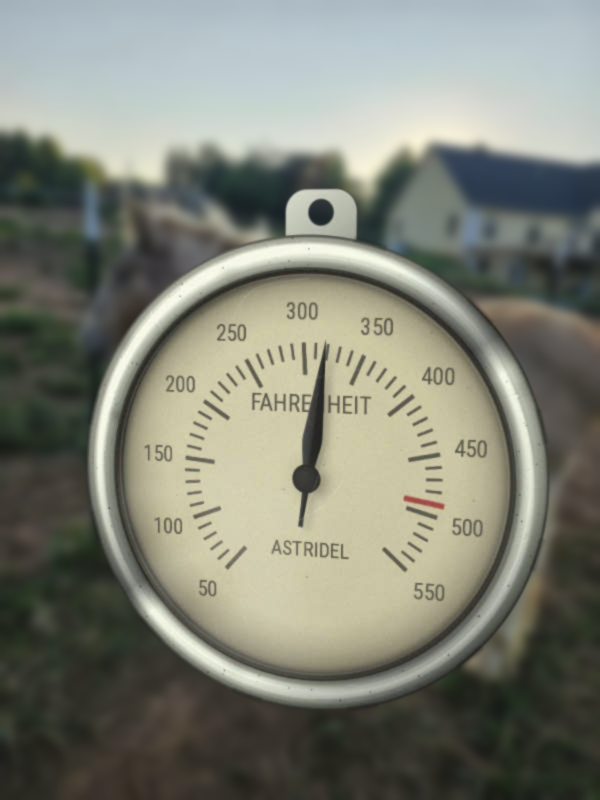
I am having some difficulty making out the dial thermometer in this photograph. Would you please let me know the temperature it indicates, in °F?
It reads 320 °F
